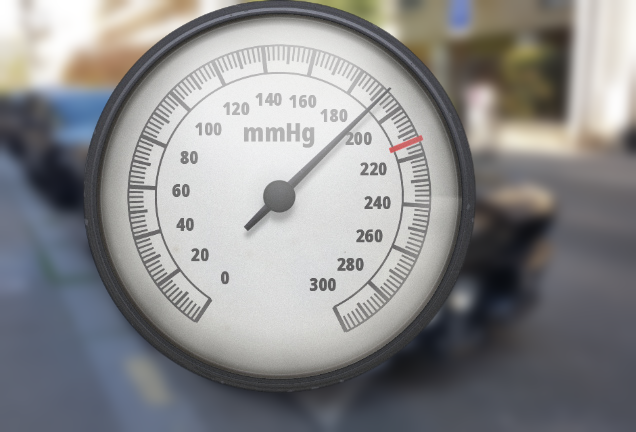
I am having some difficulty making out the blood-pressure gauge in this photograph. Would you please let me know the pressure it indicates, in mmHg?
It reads 192 mmHg
